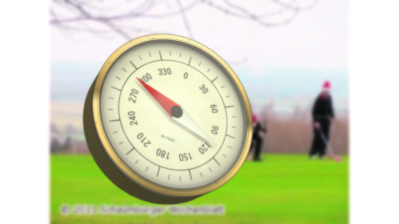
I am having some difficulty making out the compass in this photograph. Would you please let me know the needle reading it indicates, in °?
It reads 290 °
